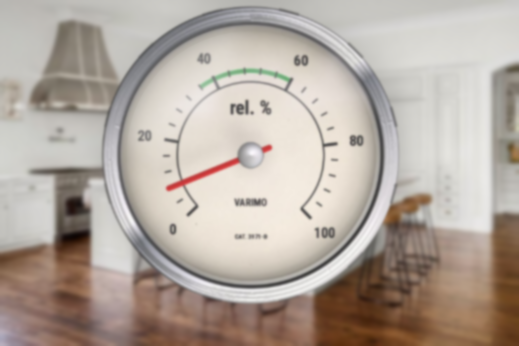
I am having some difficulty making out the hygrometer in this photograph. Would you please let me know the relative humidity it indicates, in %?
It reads 8 %
